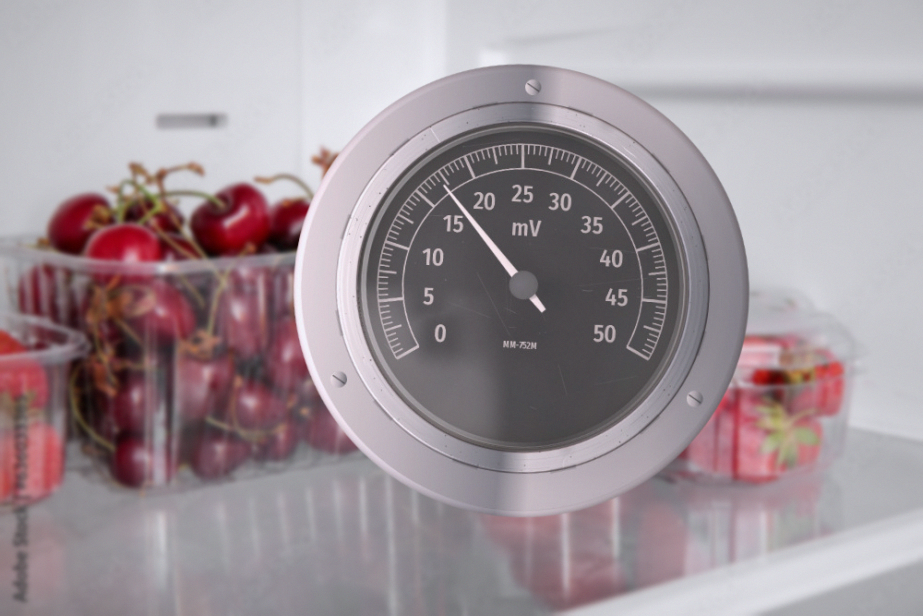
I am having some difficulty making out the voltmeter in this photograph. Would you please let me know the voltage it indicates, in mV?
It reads 17 mV
